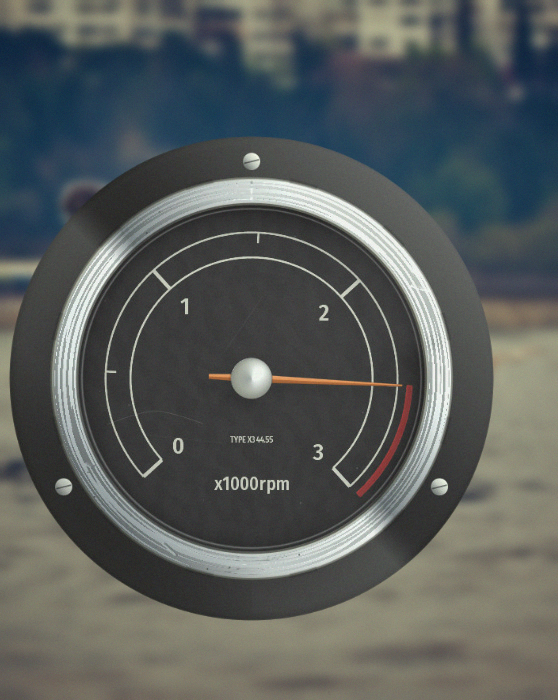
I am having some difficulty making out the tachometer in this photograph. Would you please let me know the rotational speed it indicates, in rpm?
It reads 2500 rpm
